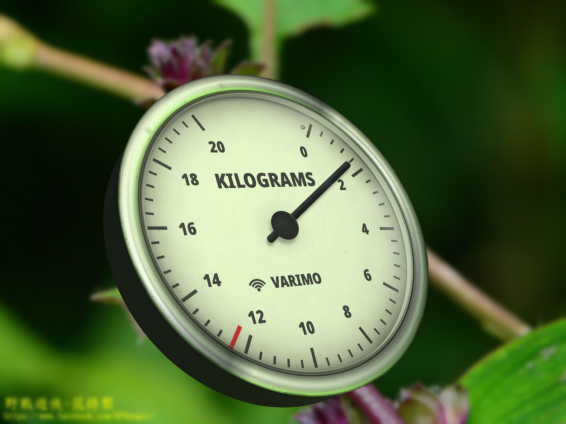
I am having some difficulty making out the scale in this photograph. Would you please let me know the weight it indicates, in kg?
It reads 1.6 kg
